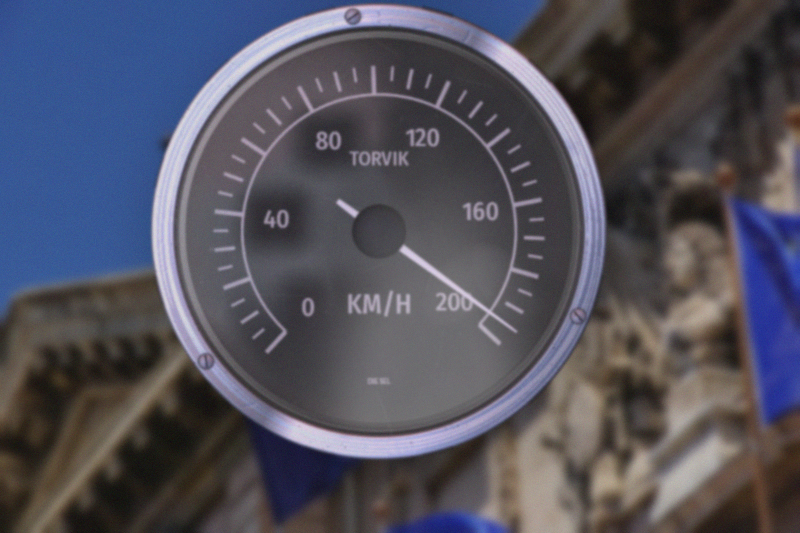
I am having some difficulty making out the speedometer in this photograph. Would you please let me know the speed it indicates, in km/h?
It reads 195 km/h
